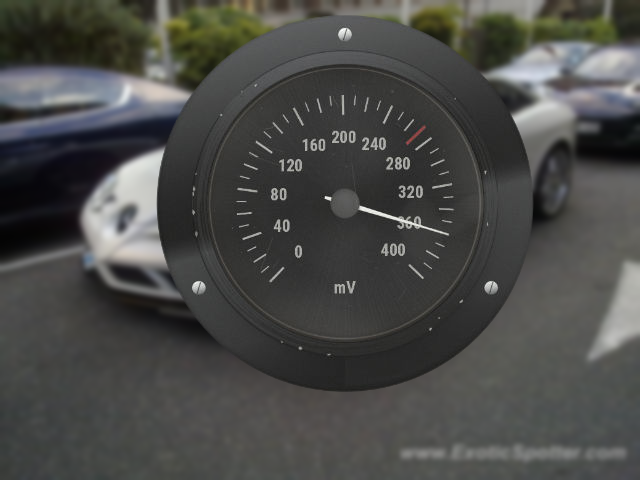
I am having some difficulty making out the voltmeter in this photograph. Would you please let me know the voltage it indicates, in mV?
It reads 360 mV
